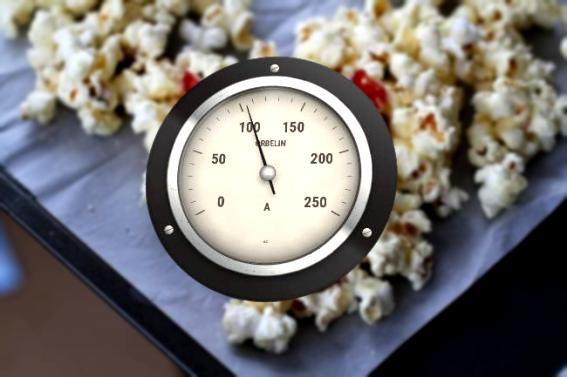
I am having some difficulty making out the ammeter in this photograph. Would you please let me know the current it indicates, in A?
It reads 105 A
